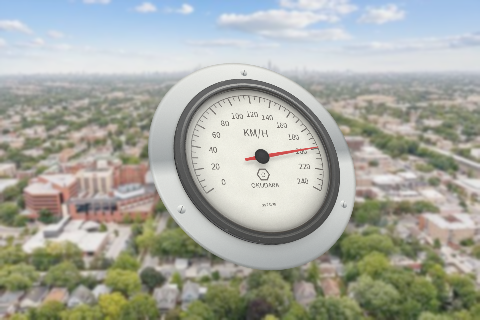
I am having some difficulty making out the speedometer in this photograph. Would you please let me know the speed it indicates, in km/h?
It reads 200 km/h
